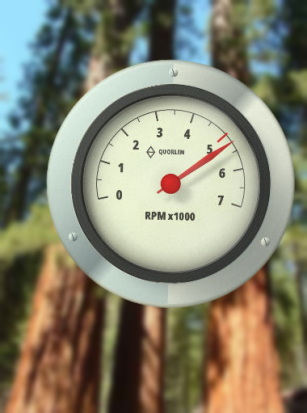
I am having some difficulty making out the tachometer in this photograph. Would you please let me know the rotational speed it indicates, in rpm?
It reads 5250 rpm
